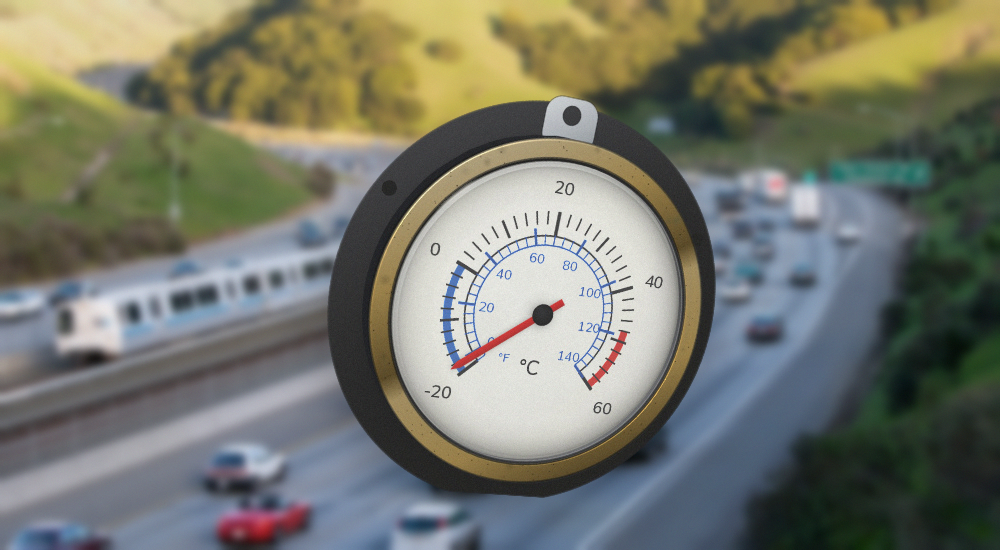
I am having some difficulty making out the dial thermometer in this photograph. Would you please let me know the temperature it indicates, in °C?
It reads -18 °C
